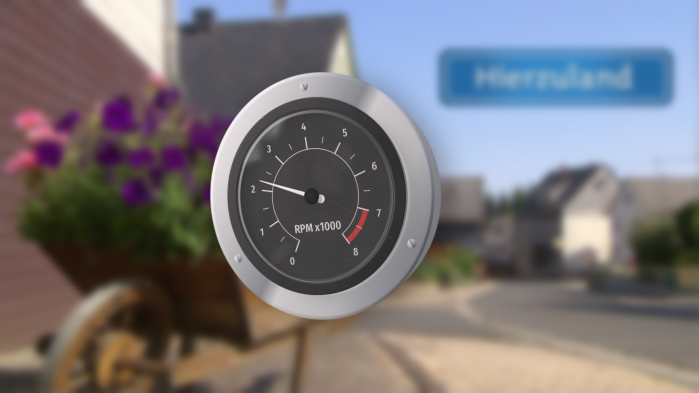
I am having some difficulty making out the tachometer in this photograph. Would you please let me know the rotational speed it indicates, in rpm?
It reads 2250 rpm
